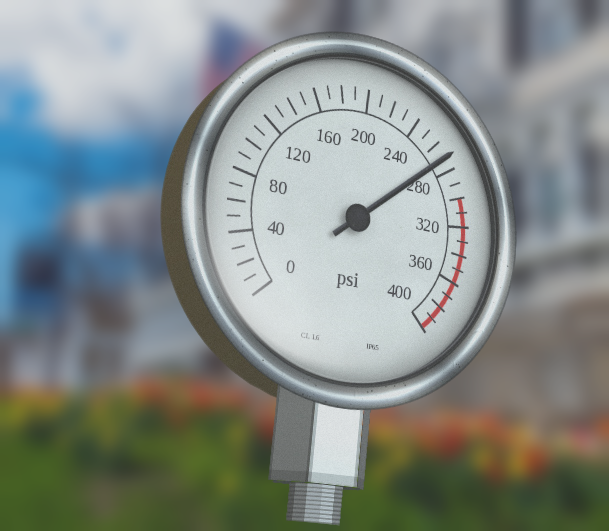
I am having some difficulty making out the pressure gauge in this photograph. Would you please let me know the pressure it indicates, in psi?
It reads 270 psi
